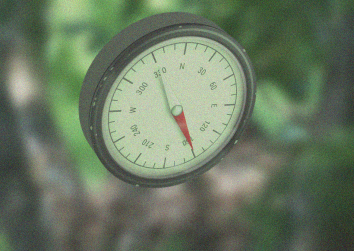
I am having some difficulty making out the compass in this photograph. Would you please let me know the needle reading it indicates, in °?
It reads 150 °
